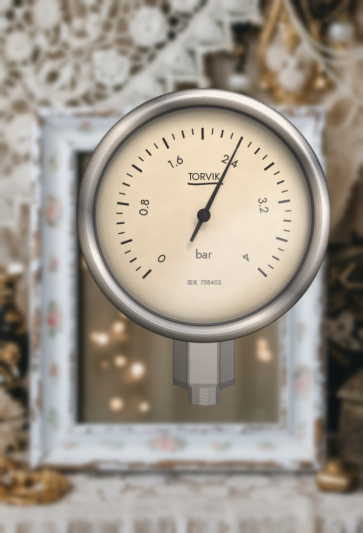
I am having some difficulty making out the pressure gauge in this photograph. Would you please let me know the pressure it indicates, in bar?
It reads 2.4 bar
